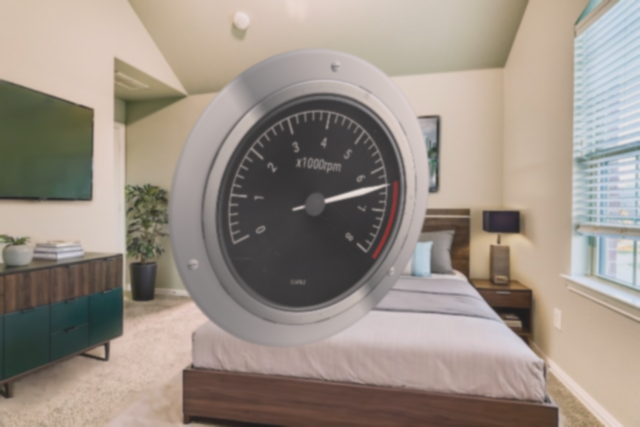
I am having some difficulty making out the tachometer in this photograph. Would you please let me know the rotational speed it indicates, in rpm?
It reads 6400 rpm
